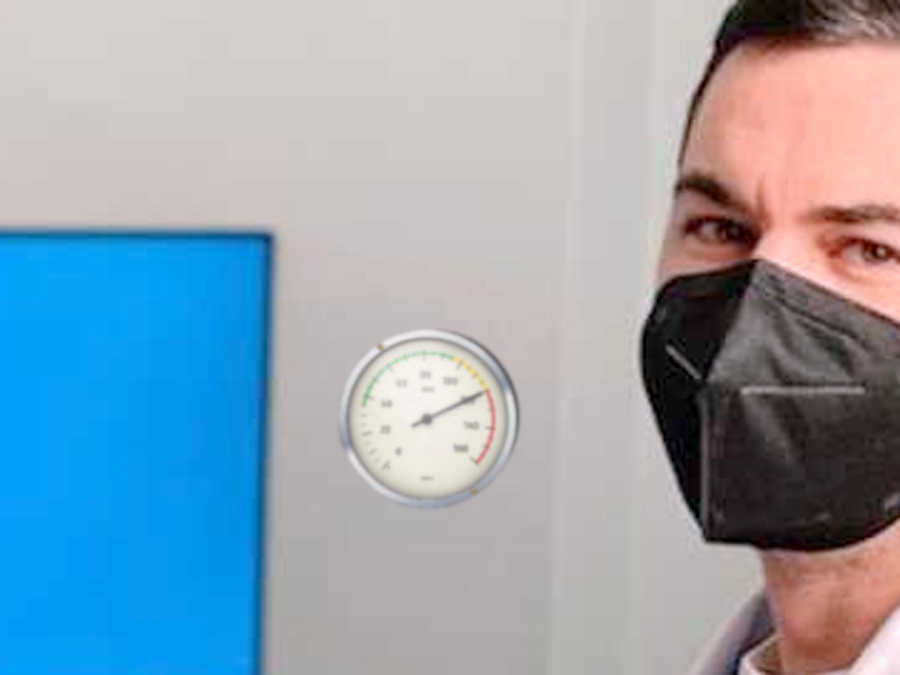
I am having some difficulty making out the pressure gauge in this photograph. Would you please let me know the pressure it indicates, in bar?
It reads 120 bar
